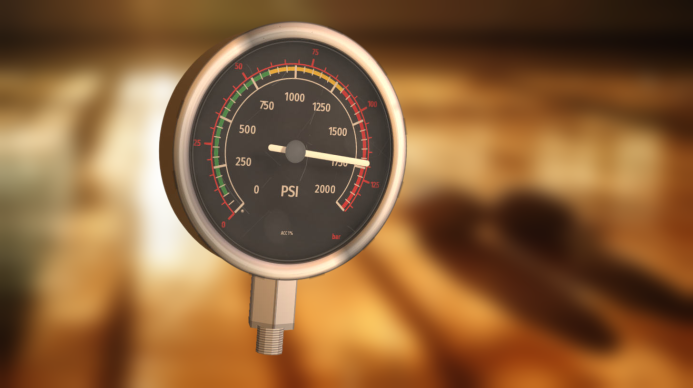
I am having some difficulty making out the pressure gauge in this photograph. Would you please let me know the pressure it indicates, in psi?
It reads 1725 psi
